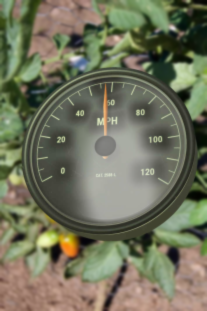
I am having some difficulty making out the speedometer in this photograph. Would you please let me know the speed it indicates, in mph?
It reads 57.5 mph
